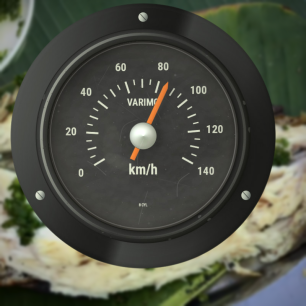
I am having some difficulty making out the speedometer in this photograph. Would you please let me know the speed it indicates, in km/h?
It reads 85 km/h
